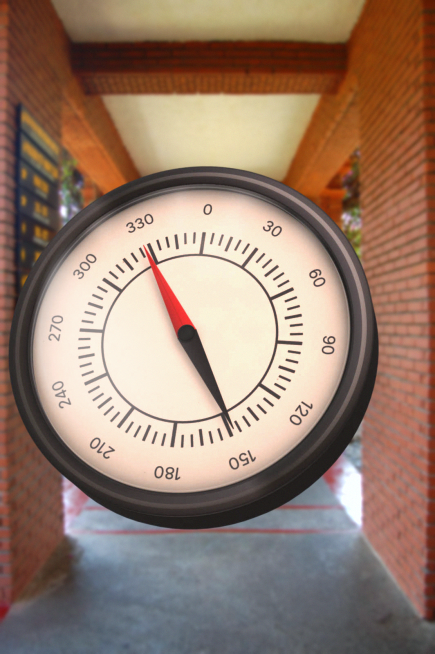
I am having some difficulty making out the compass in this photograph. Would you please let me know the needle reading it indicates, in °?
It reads 327.5 °
